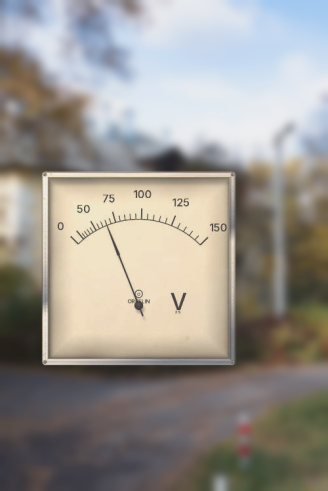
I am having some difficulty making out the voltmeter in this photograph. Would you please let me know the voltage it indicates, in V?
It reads 65 V
